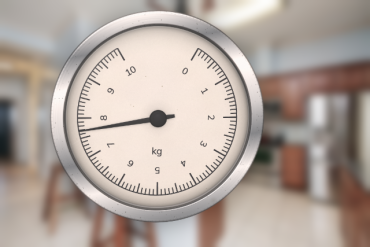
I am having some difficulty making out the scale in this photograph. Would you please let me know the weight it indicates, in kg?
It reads 7.7 kg
